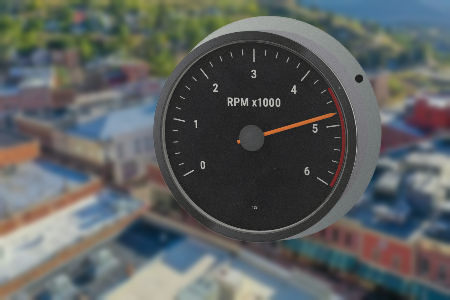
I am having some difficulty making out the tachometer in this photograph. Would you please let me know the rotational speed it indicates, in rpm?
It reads 4800 rpm
